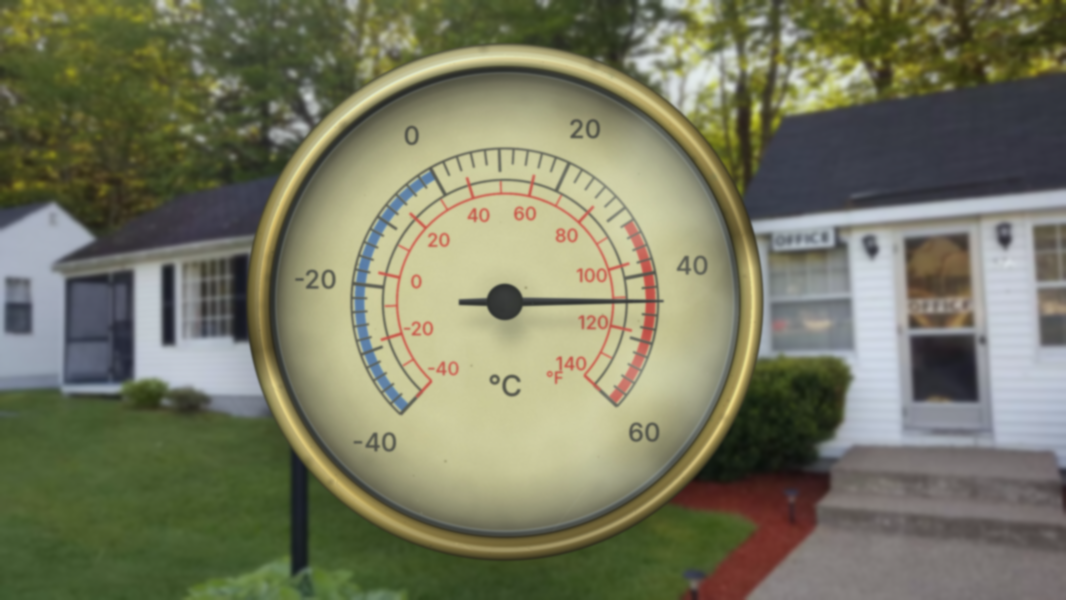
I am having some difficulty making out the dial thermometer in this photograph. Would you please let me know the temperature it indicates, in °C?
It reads 44 °C
